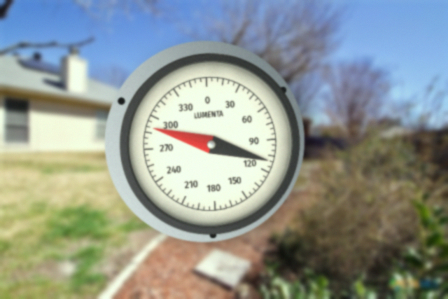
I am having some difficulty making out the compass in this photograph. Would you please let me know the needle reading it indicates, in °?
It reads 290 °
